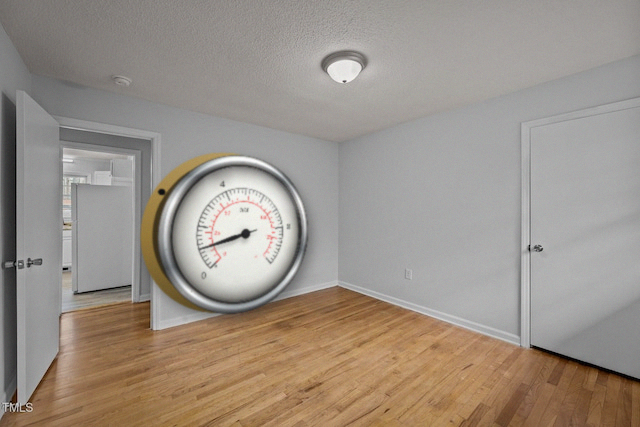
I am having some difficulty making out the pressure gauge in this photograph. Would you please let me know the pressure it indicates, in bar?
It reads 1 bar
